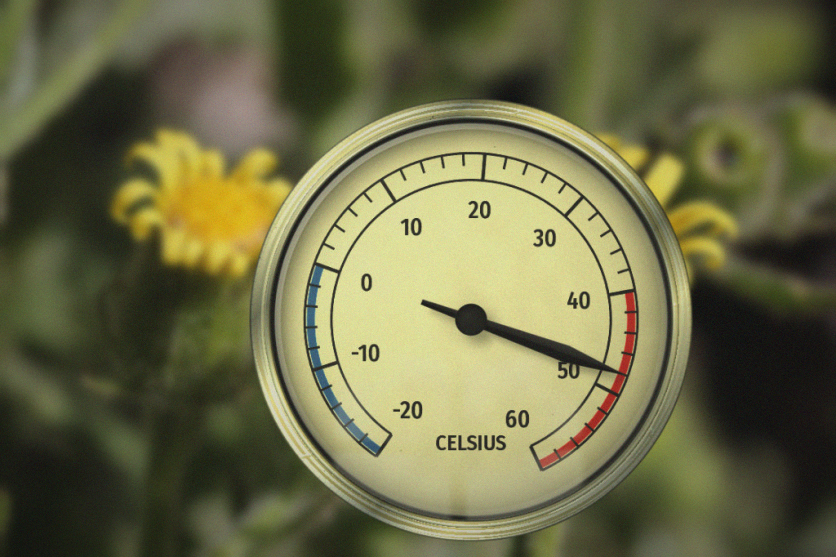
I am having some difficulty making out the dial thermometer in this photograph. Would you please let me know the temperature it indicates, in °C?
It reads 48 °C
